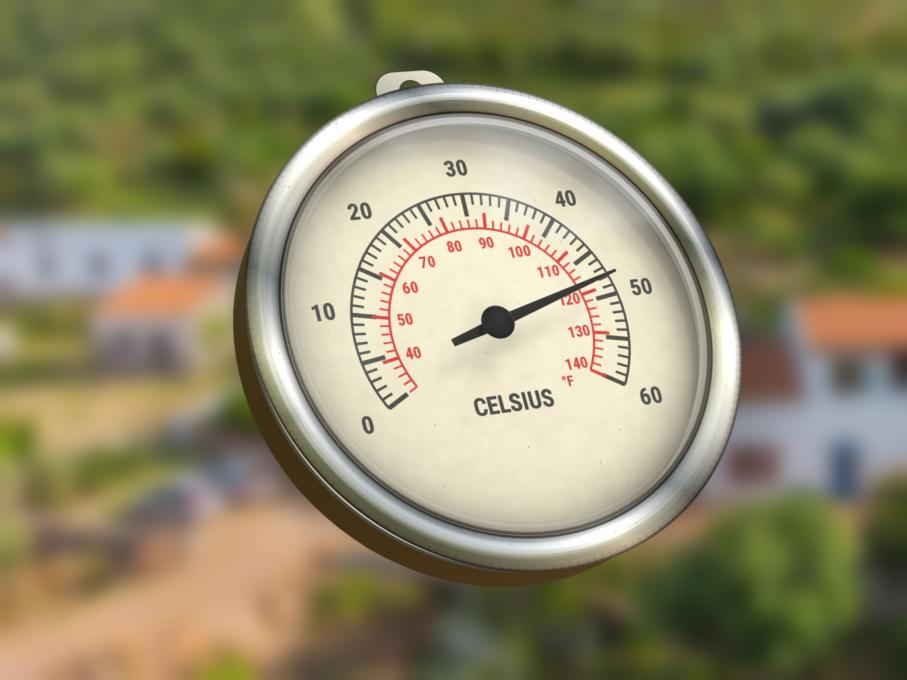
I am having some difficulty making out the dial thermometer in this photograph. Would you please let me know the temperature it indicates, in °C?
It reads 48 °C
